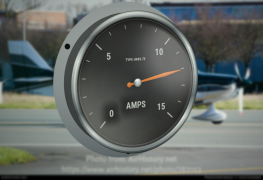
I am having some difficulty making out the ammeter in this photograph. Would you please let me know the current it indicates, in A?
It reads 12 A
